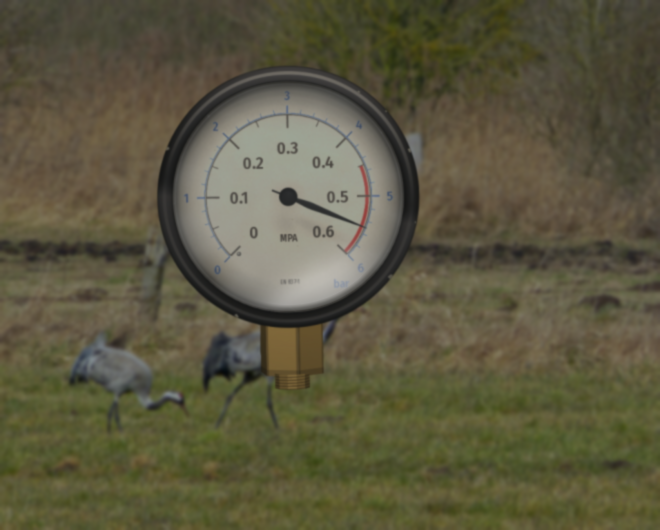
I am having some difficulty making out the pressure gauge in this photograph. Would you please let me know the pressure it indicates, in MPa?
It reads 0.55 MPa
